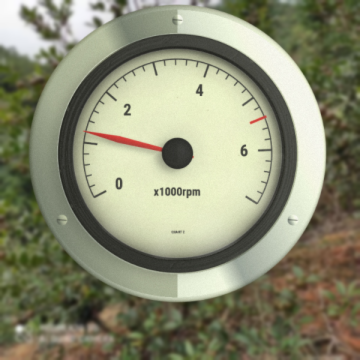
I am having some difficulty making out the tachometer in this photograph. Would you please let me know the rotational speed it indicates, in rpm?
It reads 1200 rpm
